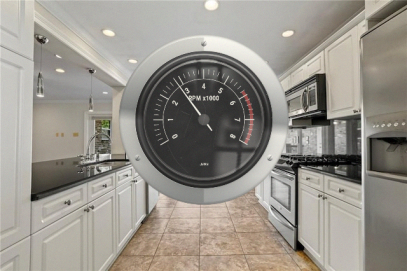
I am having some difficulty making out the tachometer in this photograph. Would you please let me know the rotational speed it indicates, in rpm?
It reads 2800 rpm
